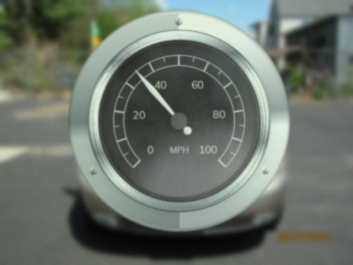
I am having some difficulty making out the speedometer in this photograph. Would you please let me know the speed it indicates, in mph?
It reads 35 mph
